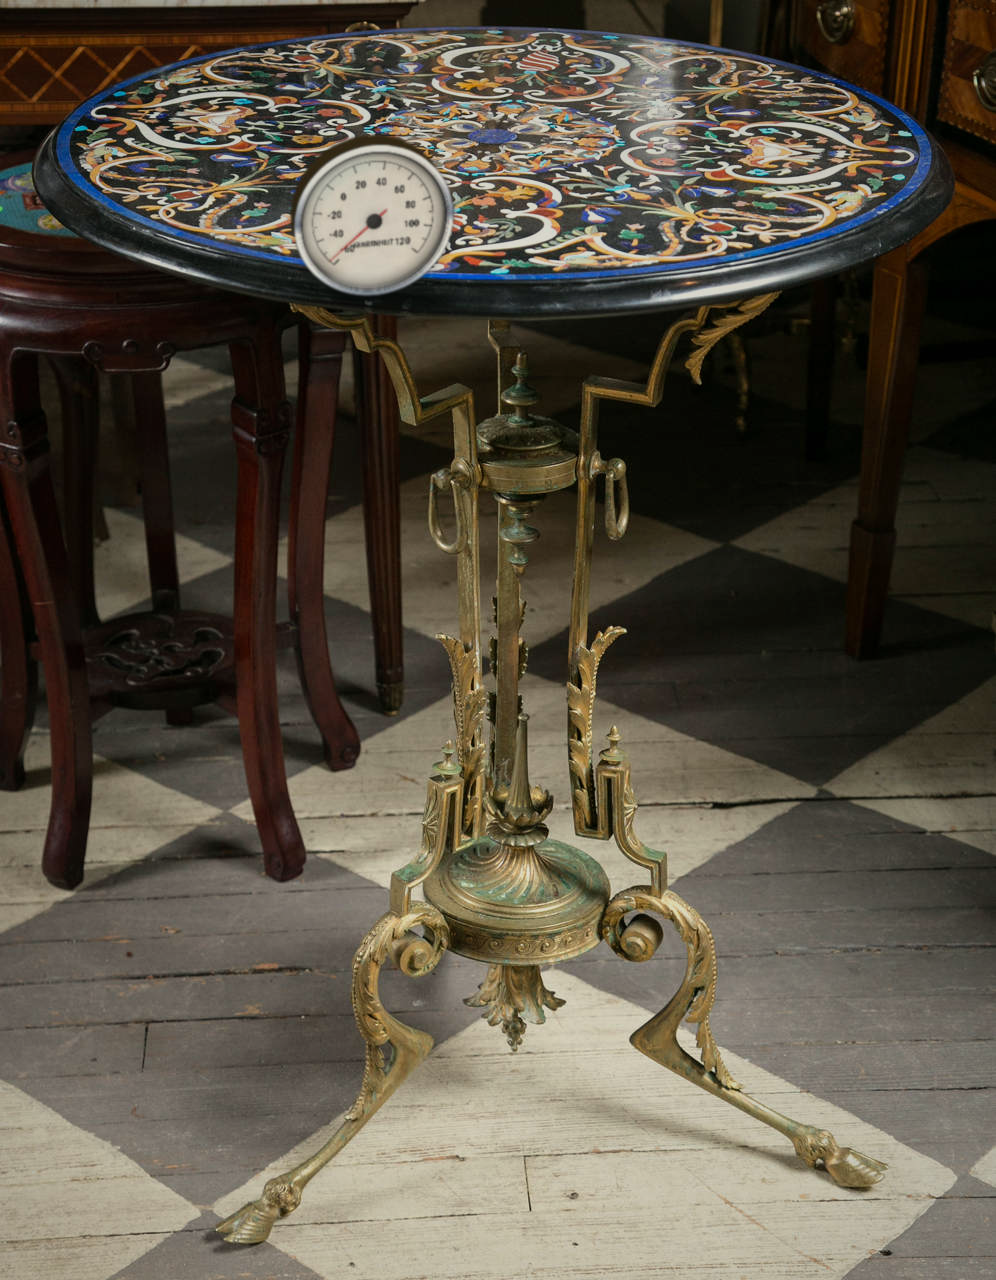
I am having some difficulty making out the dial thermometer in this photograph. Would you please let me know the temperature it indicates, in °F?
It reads -55 °F
